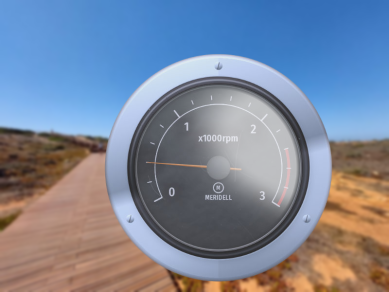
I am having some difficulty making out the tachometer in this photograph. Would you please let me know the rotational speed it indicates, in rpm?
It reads 400 rpm
